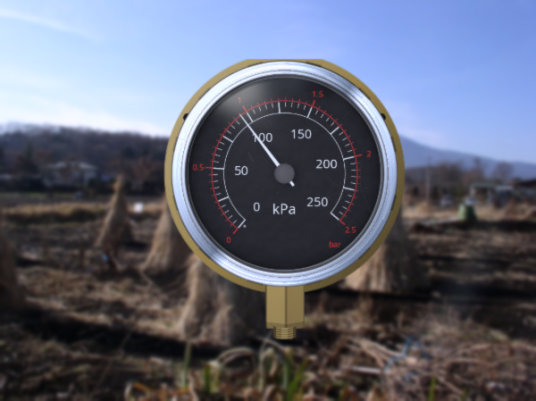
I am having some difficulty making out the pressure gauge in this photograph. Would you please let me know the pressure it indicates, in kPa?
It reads 95 kPa
